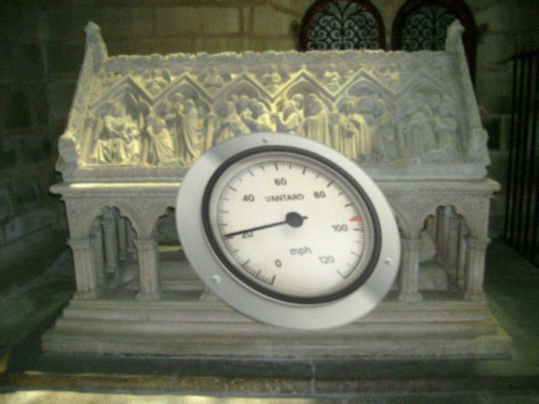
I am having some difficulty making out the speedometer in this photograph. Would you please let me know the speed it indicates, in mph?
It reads 20 mph
